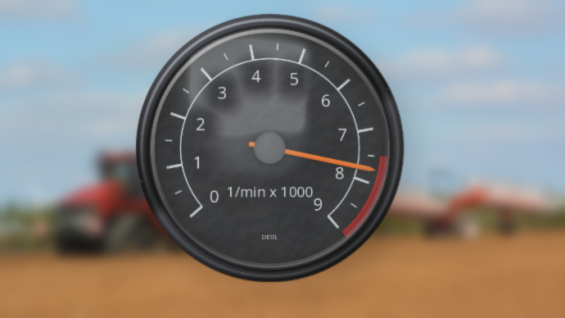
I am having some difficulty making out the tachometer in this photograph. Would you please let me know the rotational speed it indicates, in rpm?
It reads 7750 rpm
